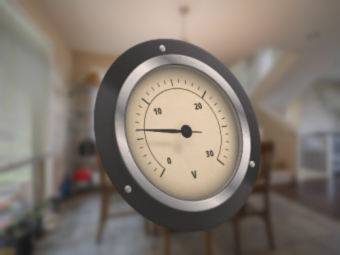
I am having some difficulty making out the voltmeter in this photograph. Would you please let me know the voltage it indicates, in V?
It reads 6 V
